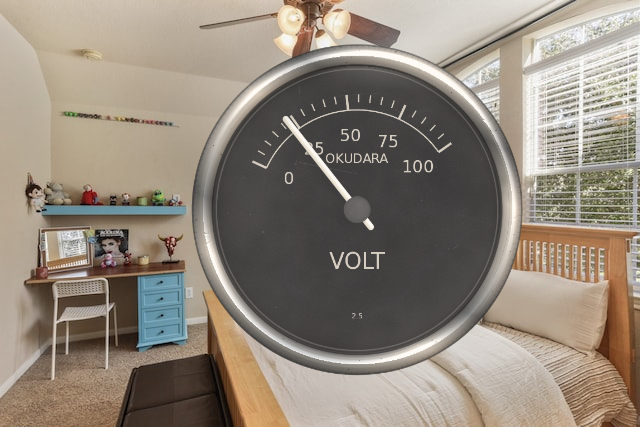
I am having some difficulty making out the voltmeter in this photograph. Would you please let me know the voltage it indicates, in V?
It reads 22.5 V
